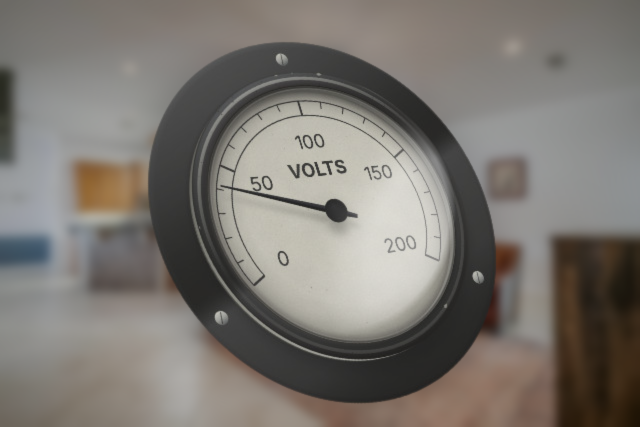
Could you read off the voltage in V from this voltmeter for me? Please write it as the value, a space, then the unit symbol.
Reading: 40 V
